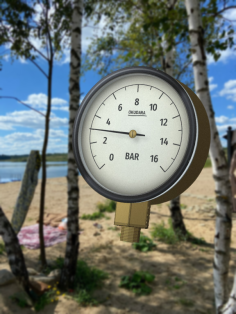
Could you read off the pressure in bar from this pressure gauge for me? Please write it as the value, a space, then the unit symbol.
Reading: 3 bar
